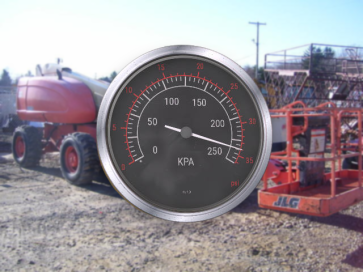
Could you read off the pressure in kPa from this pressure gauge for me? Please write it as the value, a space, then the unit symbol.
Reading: 235 kPa
